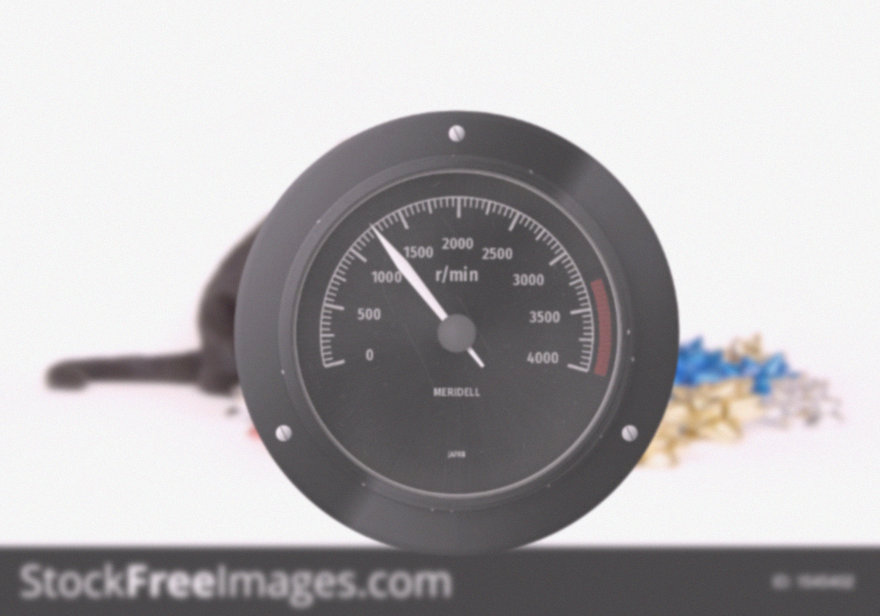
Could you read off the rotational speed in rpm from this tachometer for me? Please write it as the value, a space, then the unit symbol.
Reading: 1250 rpm
